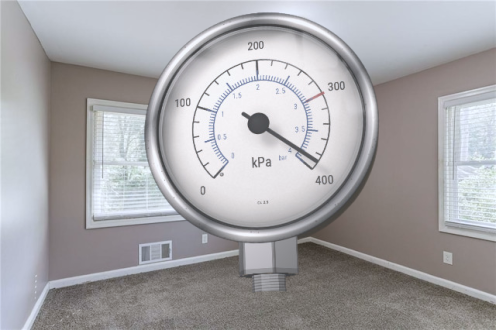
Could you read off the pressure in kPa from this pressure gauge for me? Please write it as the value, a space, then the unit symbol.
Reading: 390 kPa
